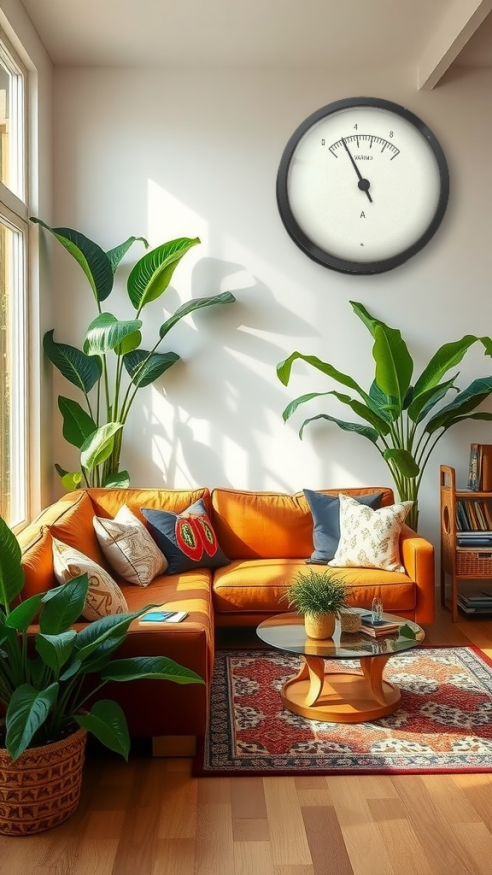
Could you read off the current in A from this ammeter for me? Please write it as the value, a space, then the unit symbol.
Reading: 2 A
